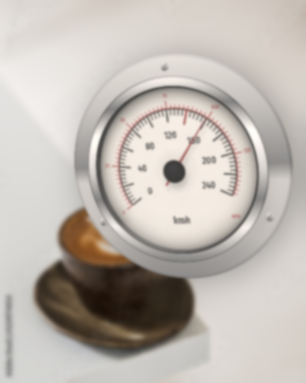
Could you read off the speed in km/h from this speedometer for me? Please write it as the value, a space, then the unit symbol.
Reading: 160 km/h
